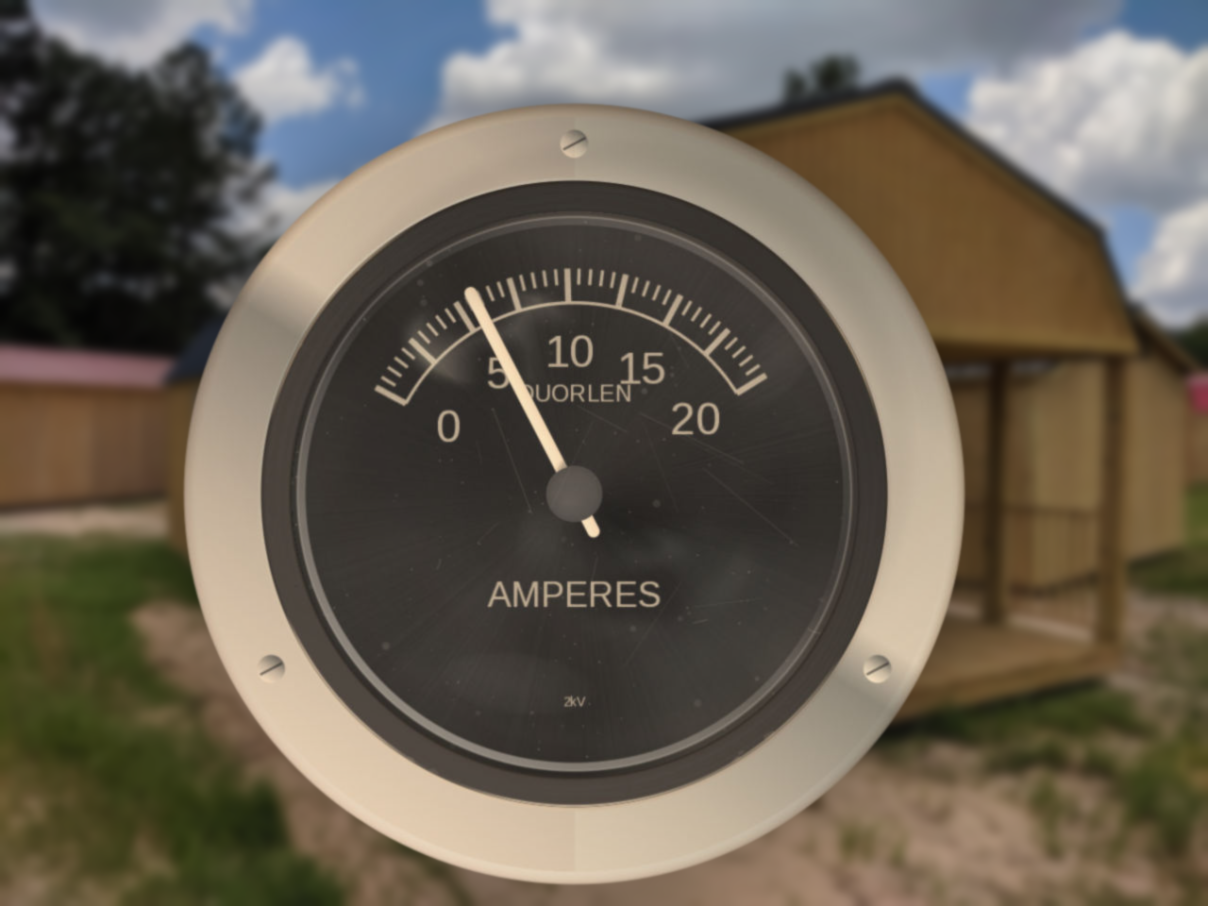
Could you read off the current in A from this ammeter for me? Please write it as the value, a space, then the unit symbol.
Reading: 5.75 A
